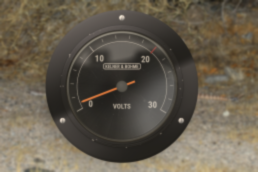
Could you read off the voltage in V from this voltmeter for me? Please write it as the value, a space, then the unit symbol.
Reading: 1 V
